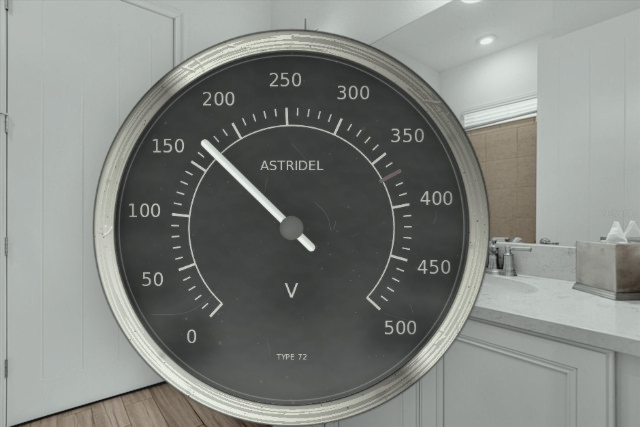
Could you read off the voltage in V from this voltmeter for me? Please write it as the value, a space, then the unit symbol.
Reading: 170 V
